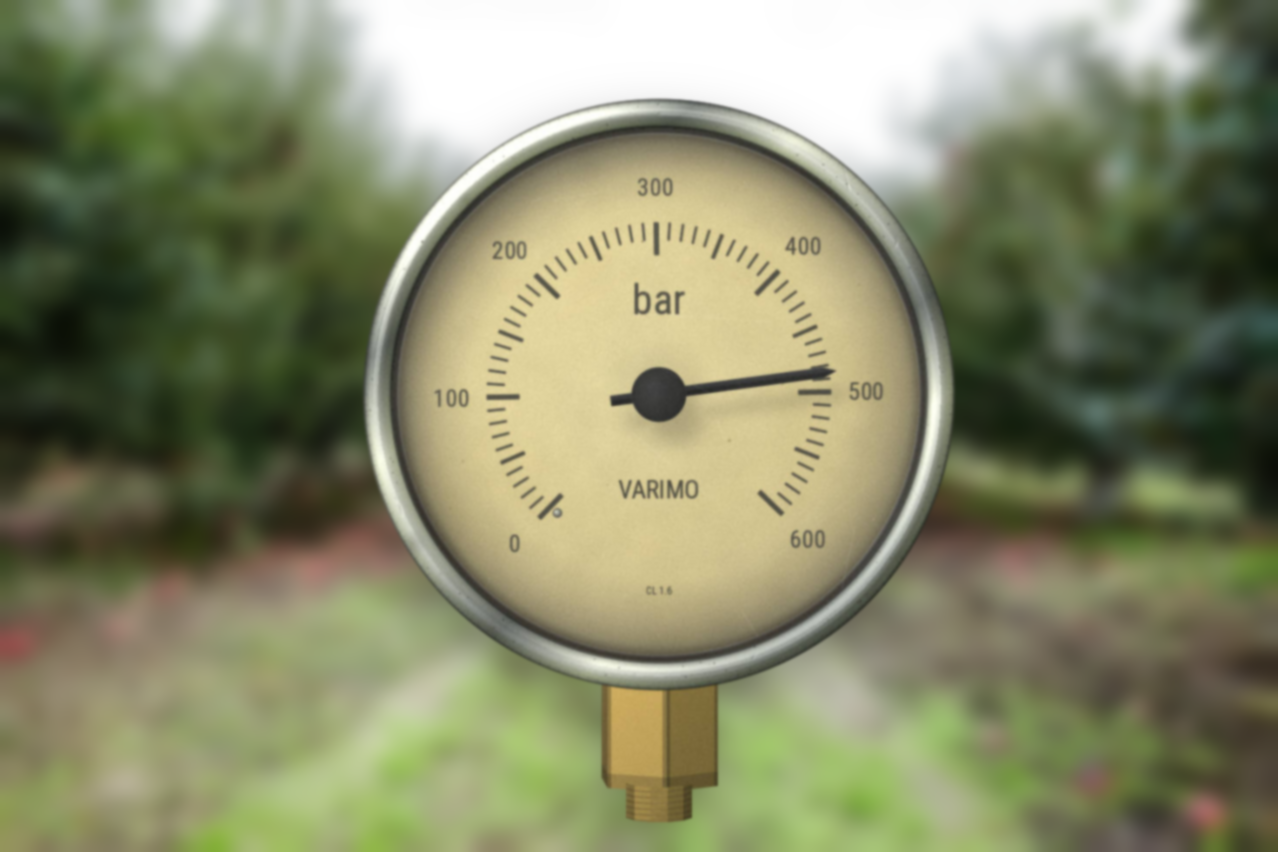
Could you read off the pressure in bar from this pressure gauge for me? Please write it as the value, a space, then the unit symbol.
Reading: 485 bar
